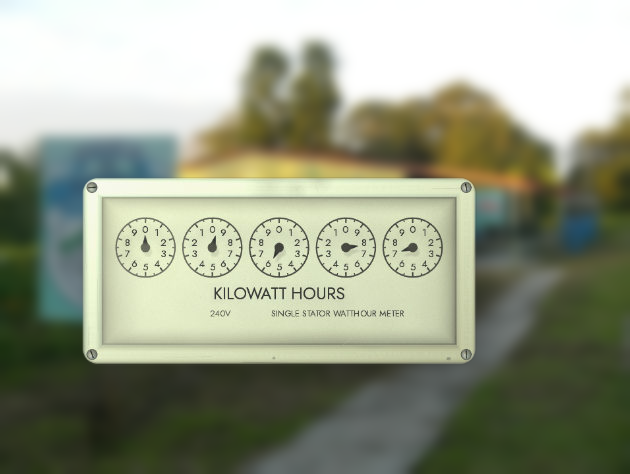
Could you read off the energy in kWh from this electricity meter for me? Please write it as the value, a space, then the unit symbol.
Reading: 99577 kWh
